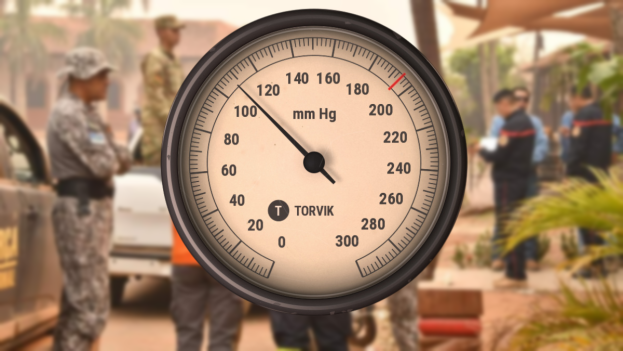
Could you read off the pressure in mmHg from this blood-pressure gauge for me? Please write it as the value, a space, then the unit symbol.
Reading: 108 mmHg
